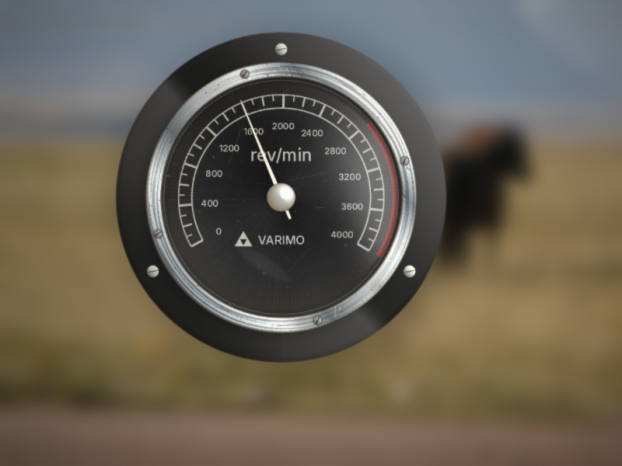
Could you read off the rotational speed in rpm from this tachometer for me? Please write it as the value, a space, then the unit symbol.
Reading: 1600 rpm
